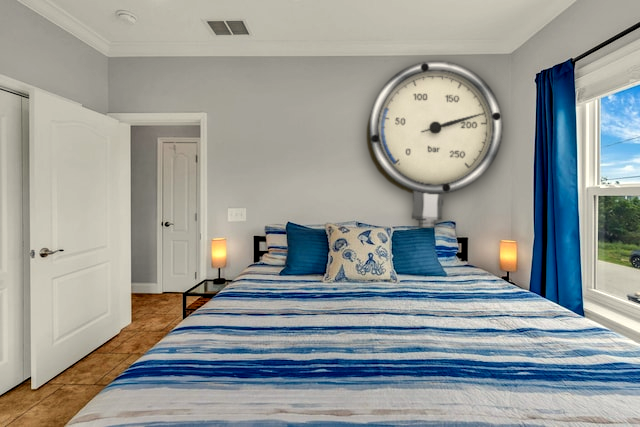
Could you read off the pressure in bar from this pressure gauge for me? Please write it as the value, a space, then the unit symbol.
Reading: 190 bar
